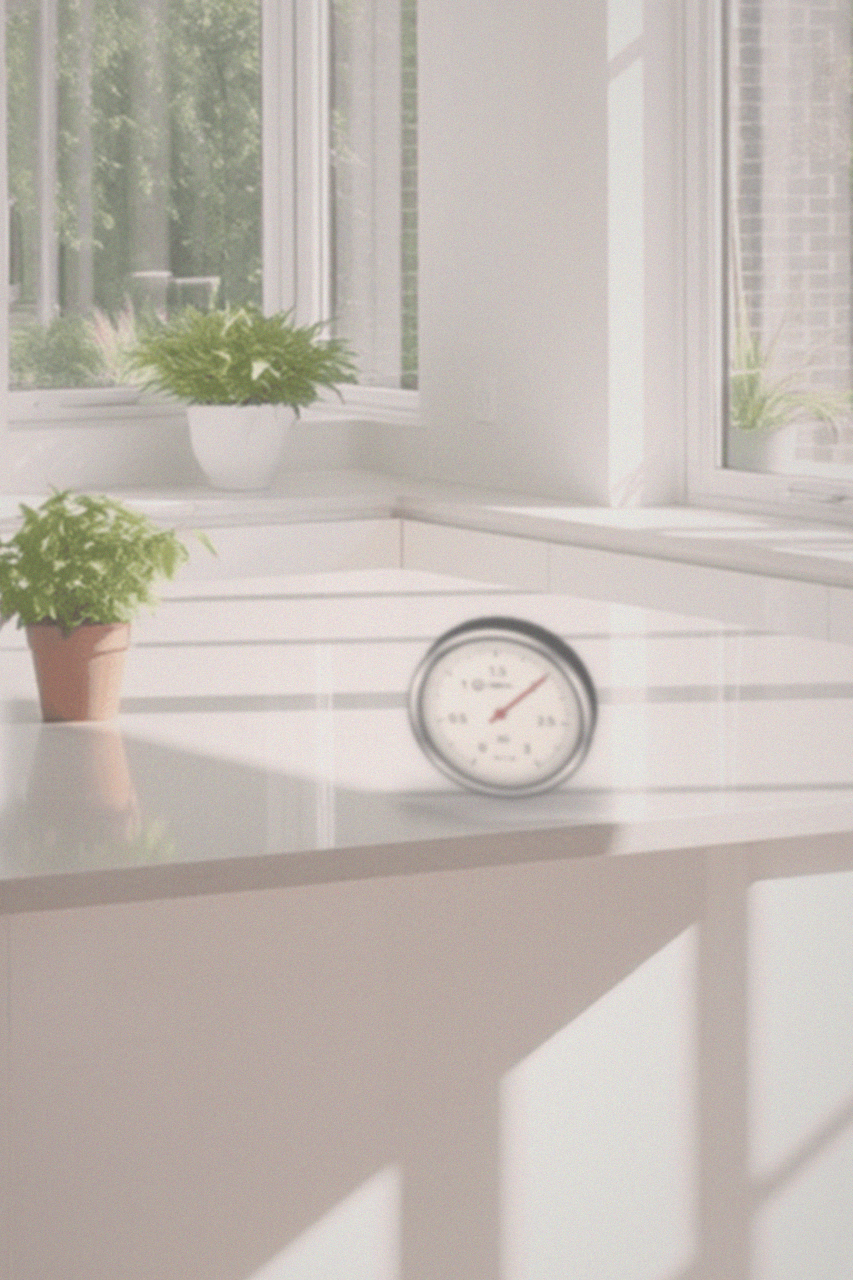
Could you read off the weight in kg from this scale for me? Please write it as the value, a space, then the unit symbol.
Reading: 2 kg
